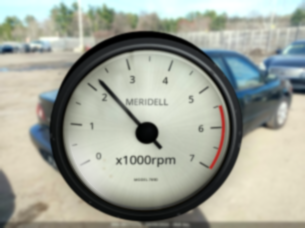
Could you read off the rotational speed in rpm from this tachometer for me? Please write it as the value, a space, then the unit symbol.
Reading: 2250 rpm
